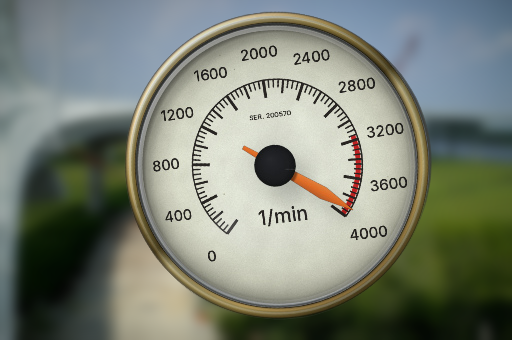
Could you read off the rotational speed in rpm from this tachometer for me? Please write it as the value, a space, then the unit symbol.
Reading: 3900 rpm
